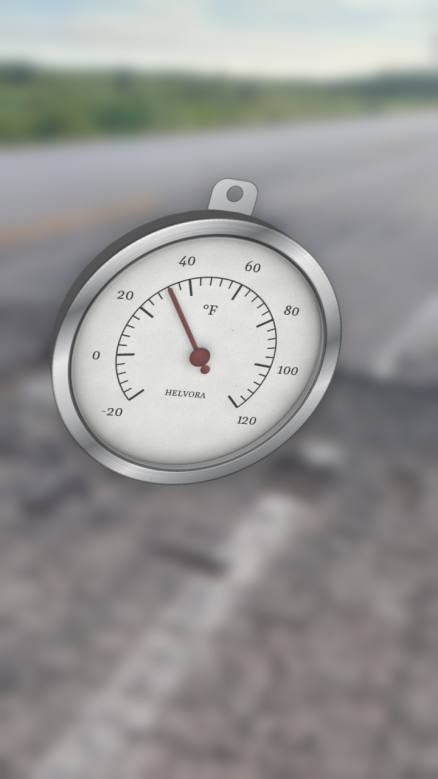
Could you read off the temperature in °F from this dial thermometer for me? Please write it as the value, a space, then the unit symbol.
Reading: 32 °F
